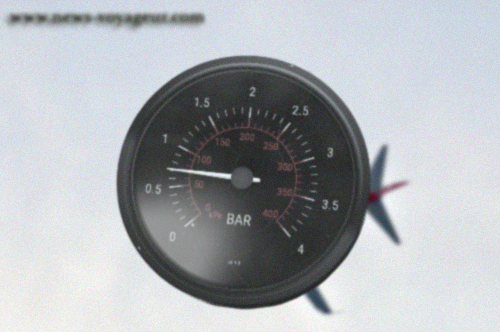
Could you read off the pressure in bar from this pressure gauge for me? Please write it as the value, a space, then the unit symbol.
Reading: 0.7 bar
